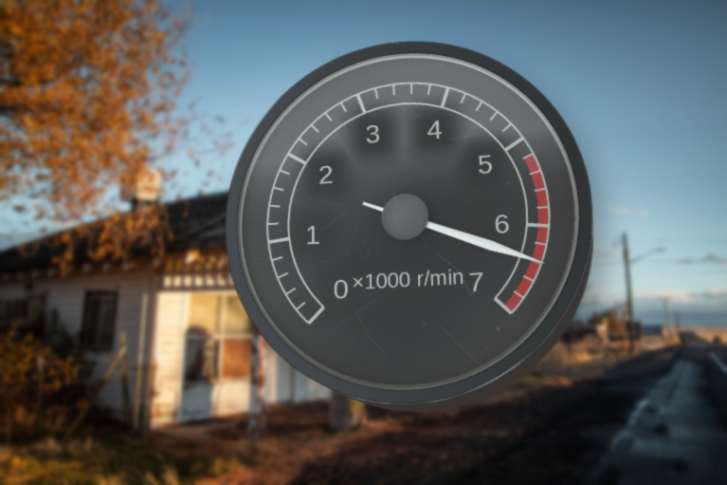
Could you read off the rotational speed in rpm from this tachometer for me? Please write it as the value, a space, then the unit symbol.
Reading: 6400 rpm
